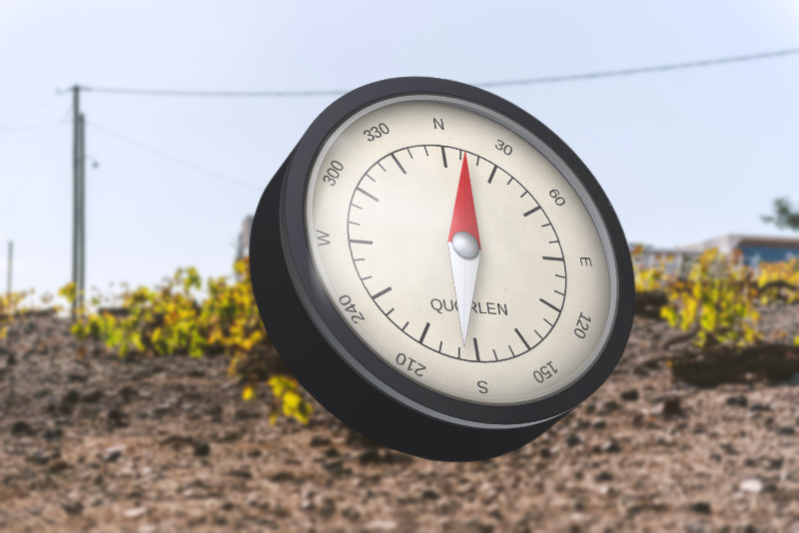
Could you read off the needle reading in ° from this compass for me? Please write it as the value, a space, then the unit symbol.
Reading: 10 °
